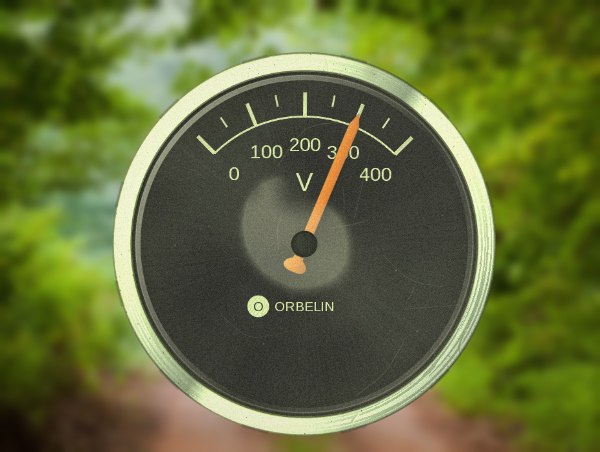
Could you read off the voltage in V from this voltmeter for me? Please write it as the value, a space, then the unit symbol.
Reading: 300 V
